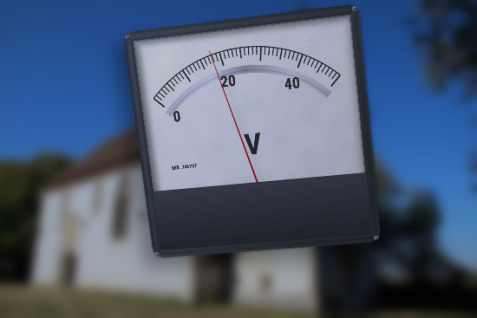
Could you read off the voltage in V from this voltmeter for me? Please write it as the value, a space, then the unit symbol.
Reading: 18 V
